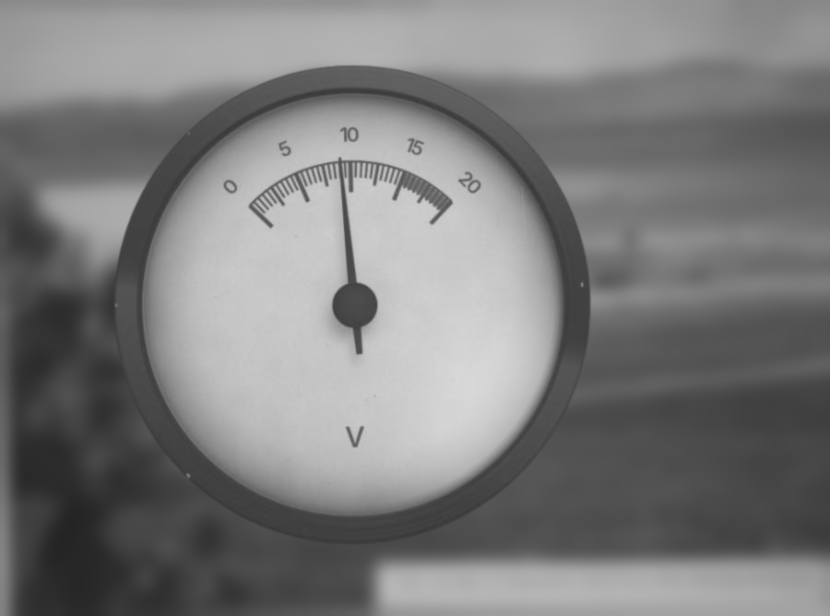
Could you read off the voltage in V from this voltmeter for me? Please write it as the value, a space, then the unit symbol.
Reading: 9 V
